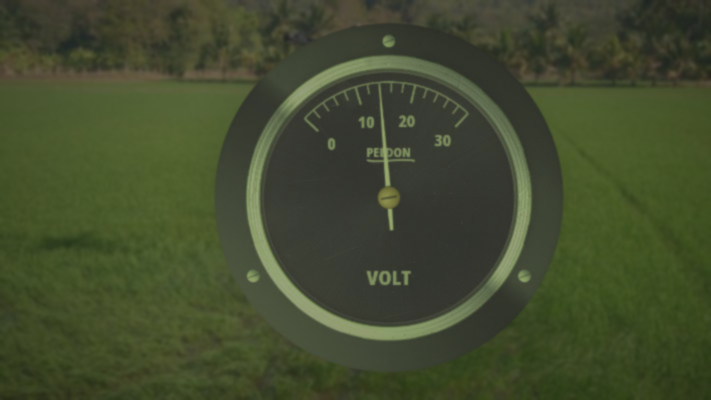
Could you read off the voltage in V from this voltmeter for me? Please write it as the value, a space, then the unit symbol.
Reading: 14 V
